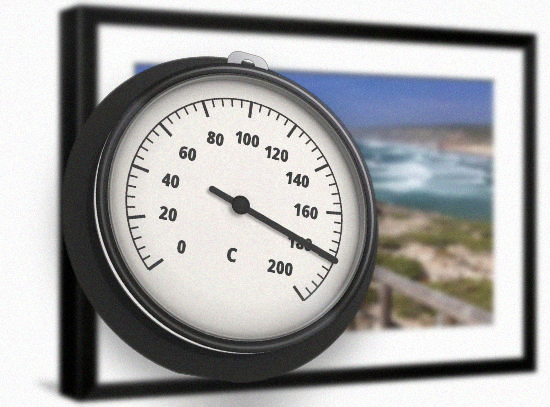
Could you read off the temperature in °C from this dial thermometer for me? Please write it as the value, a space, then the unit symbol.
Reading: 180 °C
